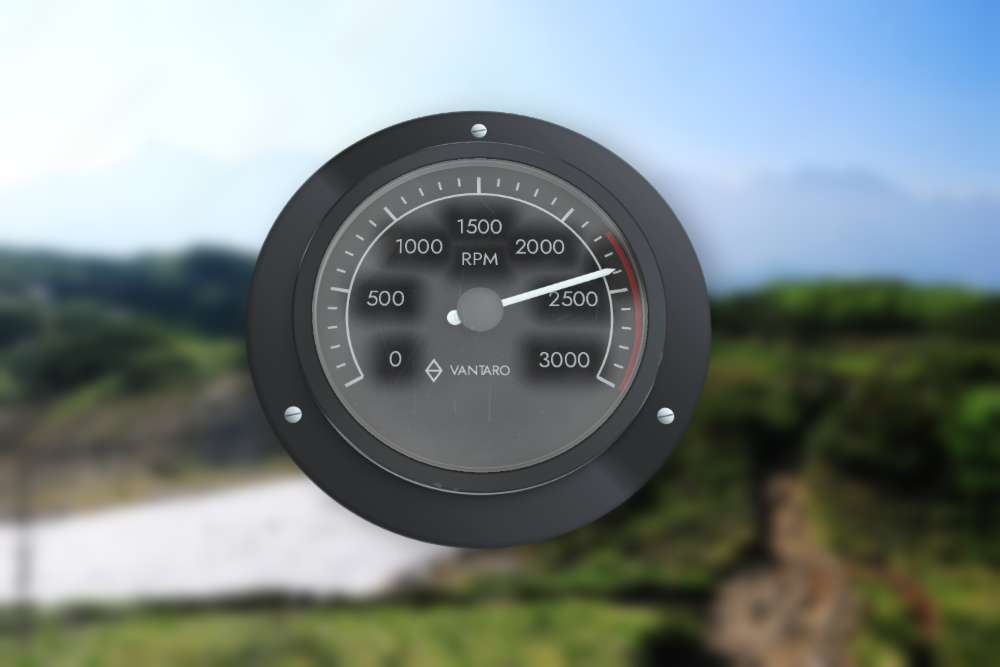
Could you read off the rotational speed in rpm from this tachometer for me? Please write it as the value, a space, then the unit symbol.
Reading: 2400 rpm
